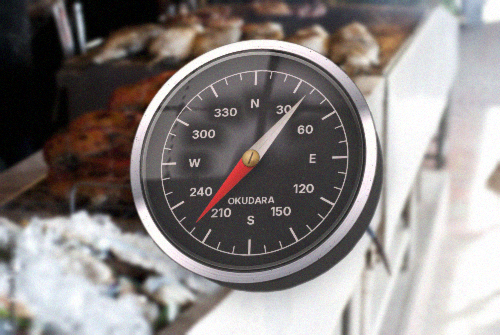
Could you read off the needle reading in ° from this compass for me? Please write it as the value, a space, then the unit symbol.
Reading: 220 °
